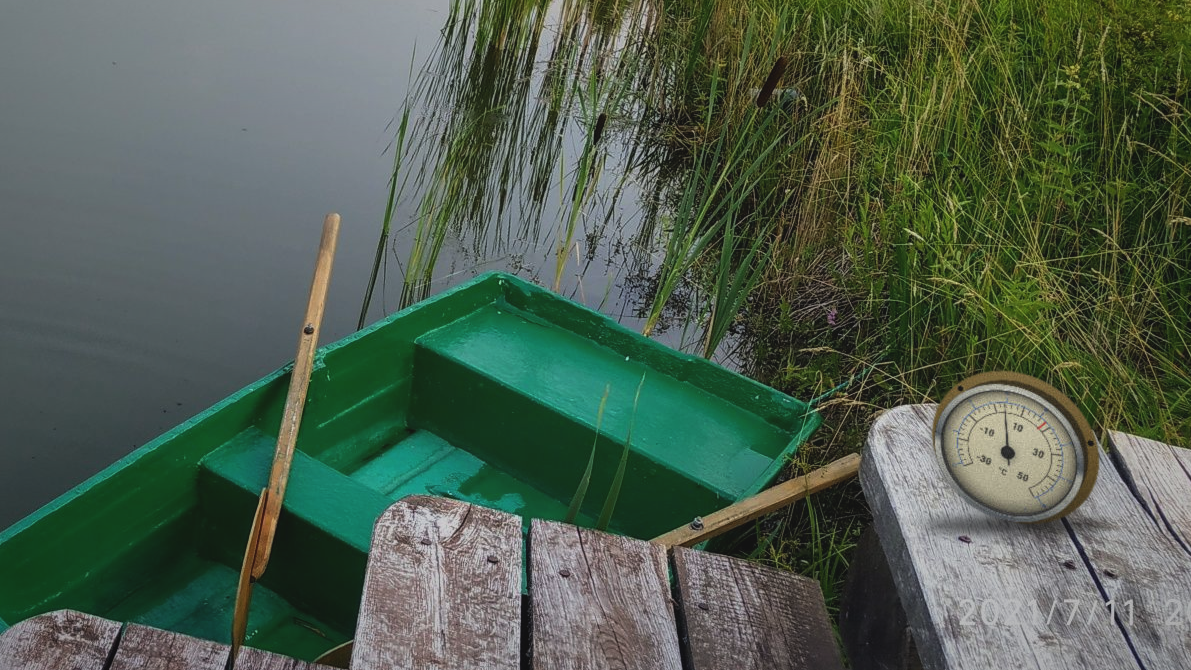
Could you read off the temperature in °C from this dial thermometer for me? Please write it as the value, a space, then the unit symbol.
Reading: 4 °C
